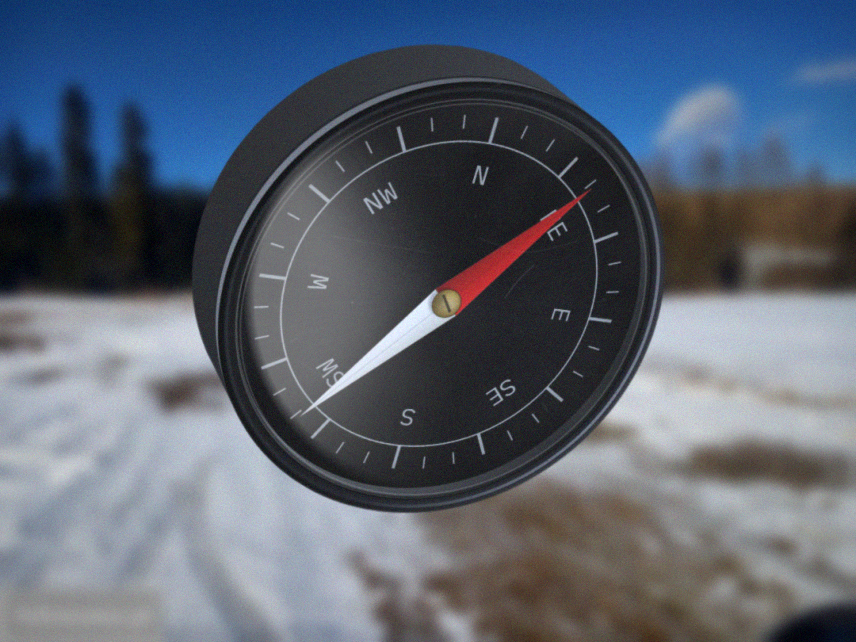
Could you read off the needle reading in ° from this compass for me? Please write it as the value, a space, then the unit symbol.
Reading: 40 °
